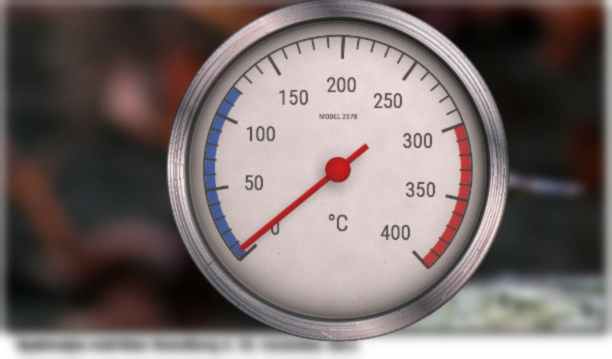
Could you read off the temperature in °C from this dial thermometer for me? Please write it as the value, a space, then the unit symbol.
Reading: 5 °C
